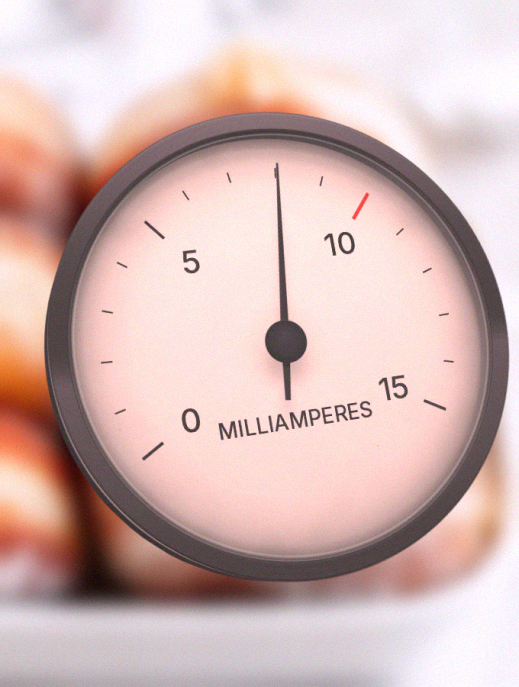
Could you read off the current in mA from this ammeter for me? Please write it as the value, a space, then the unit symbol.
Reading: 8 mA
